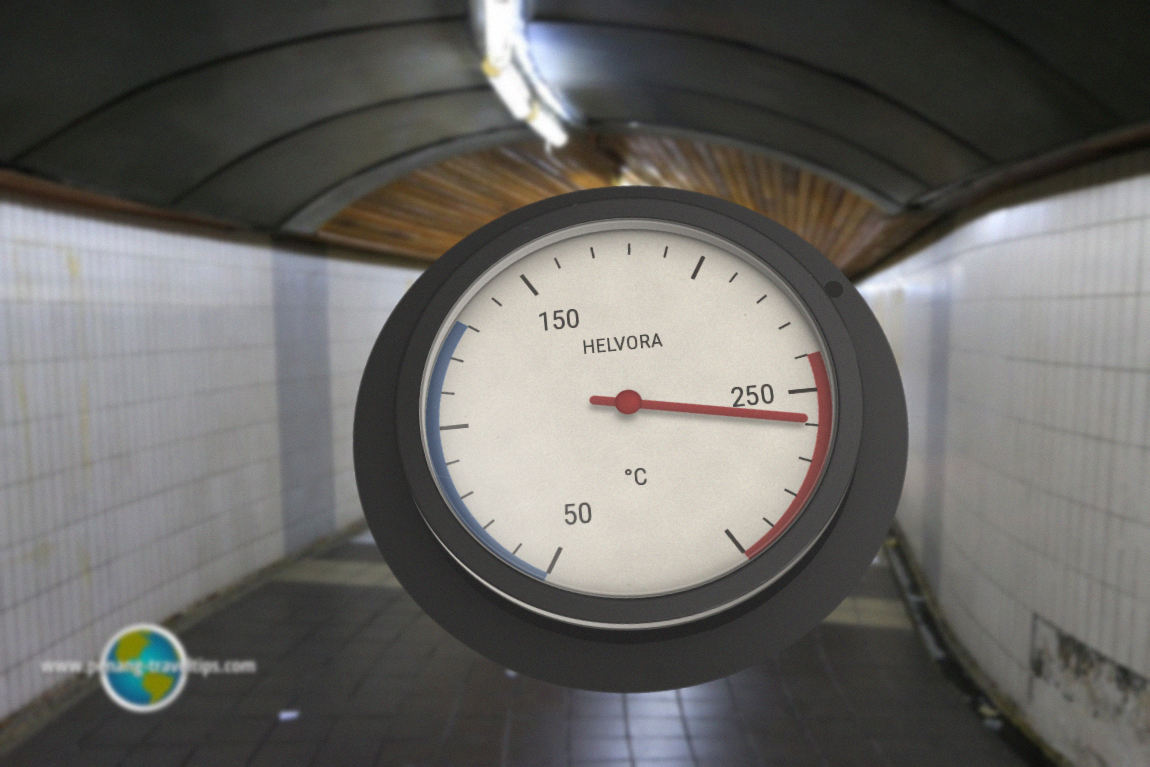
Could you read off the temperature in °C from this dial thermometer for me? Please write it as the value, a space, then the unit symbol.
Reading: 260 °C
